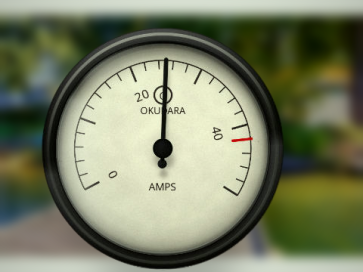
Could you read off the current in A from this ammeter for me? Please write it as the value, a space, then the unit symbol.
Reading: 25 A
